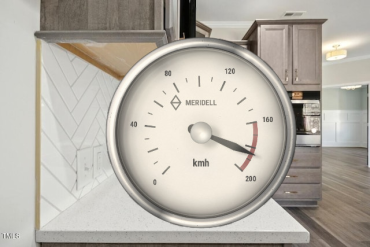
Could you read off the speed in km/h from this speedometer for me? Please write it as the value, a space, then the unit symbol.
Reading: 185 km/h
